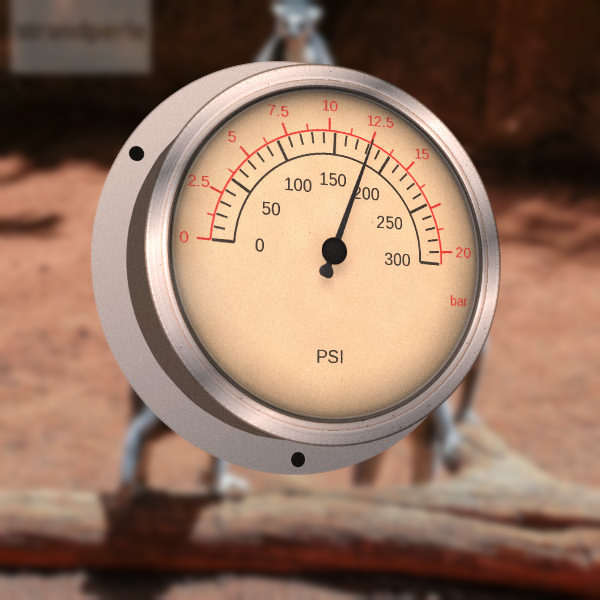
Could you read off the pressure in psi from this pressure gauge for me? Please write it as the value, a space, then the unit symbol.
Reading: 180 psi
